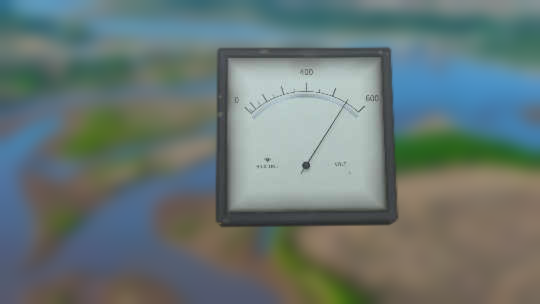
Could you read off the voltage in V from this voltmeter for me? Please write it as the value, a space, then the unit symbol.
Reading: 550 V
